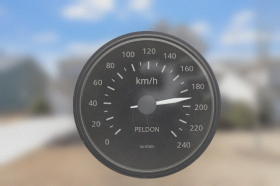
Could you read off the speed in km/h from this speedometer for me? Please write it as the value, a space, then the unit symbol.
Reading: 190 km/h
